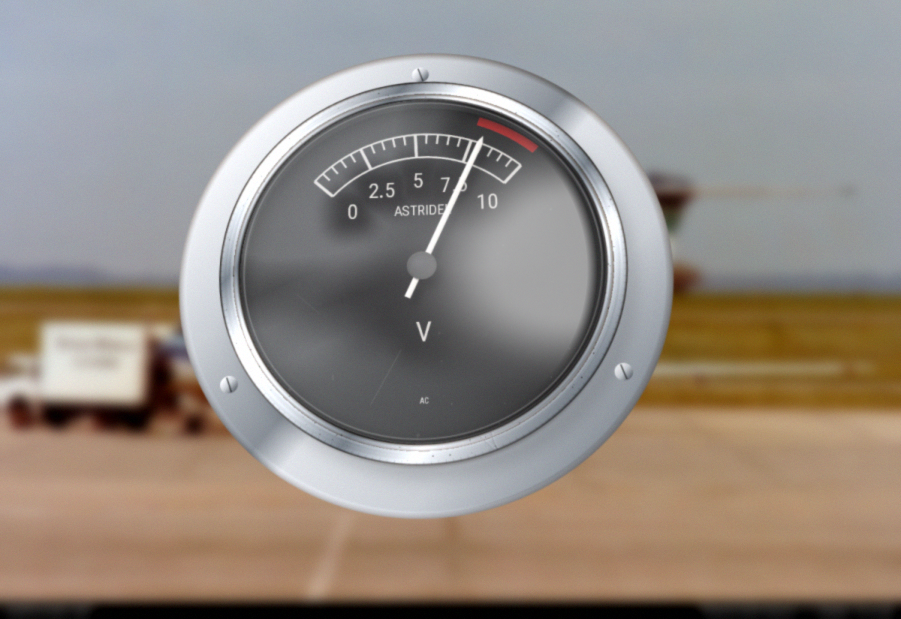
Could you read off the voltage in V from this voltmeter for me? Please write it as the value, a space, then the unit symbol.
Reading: 8 V
